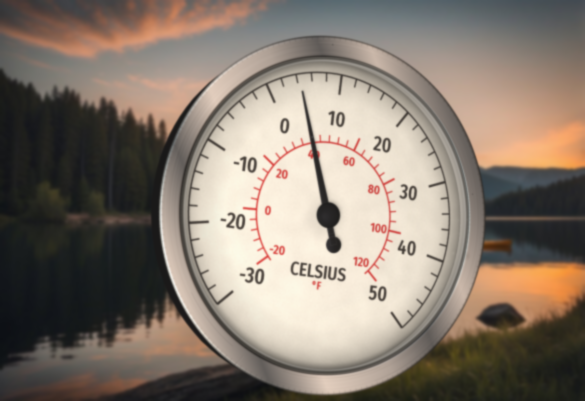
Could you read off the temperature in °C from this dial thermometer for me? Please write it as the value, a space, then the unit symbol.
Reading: 4 °C
